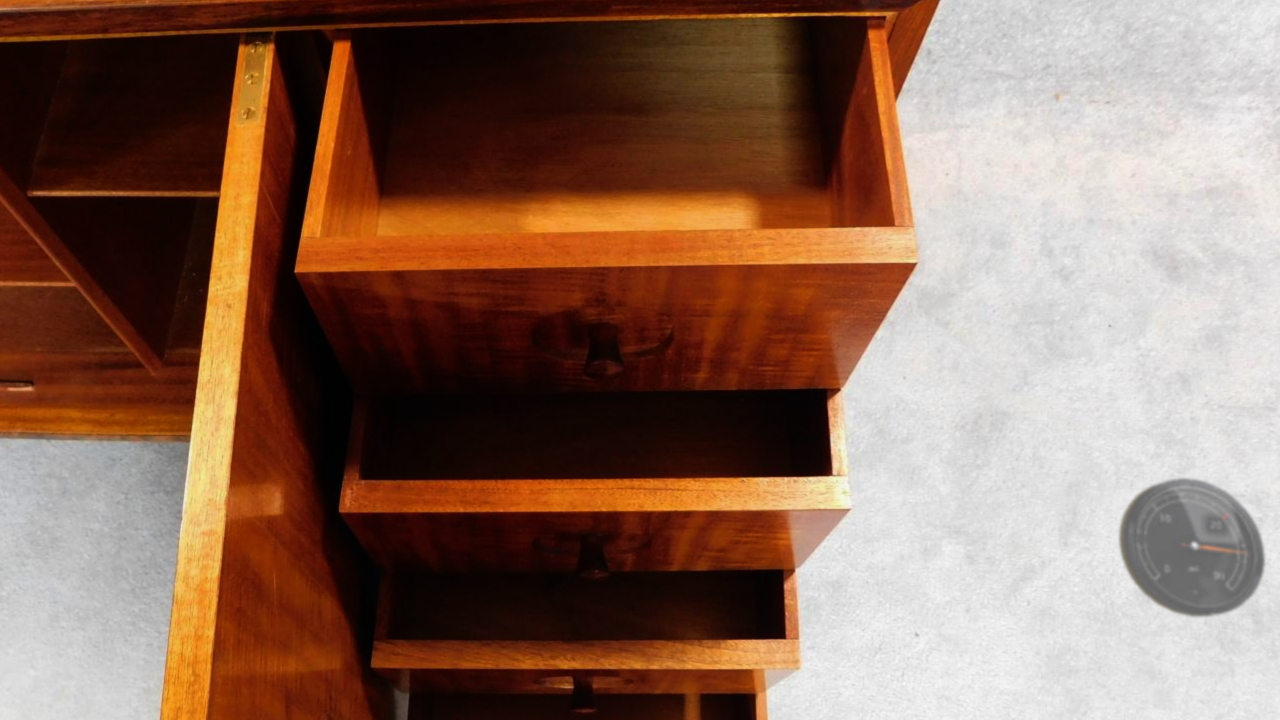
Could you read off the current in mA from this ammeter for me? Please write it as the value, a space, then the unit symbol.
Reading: 25 mA
